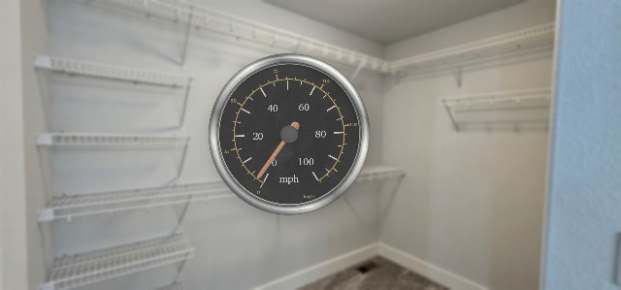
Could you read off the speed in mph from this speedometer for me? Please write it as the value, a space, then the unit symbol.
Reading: 2.5 mph
